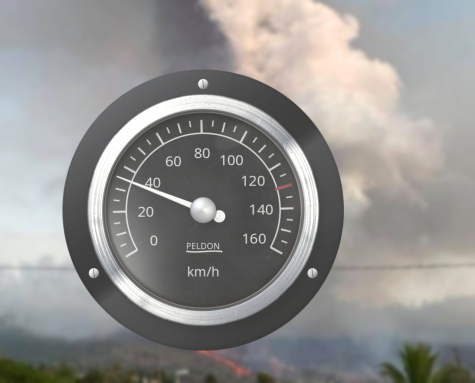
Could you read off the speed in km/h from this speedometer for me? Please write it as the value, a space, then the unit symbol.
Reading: 35 km/h
